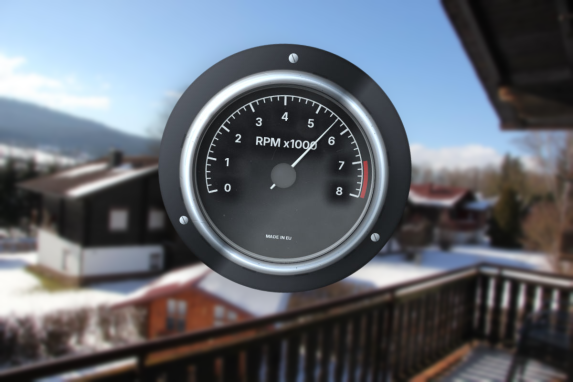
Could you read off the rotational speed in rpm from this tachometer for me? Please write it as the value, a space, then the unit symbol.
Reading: 5600 rpm
